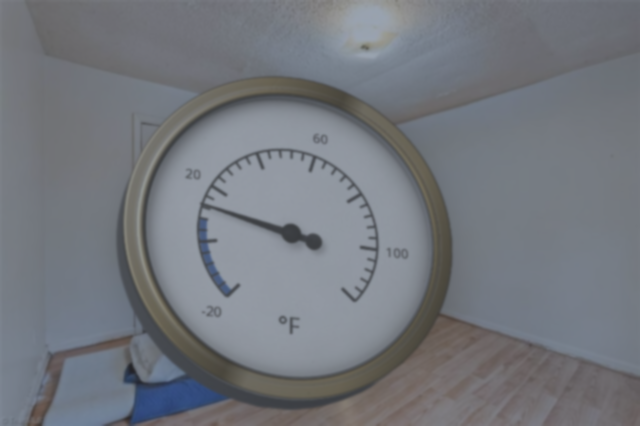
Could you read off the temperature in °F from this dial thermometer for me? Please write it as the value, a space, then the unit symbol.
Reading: 12 °F
